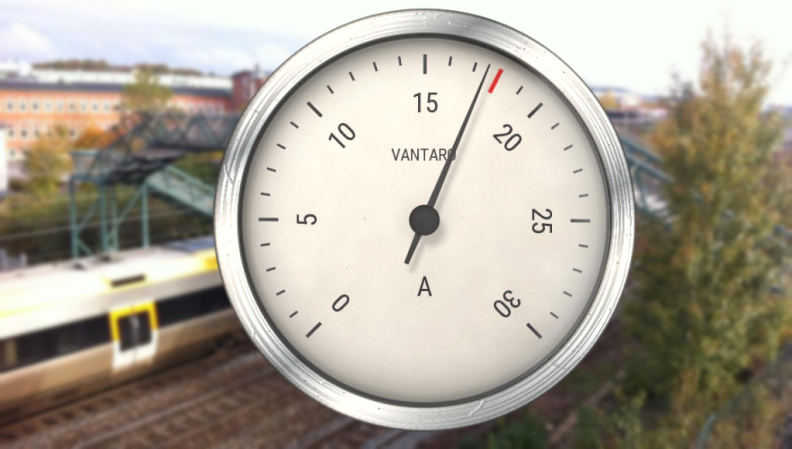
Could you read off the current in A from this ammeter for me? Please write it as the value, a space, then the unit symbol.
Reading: 17.5 A
